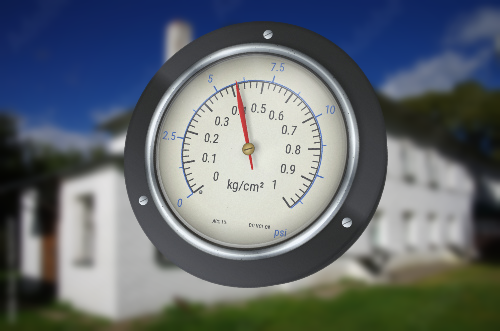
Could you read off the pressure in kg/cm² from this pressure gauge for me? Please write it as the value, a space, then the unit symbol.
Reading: 0.42 kg/cm²
